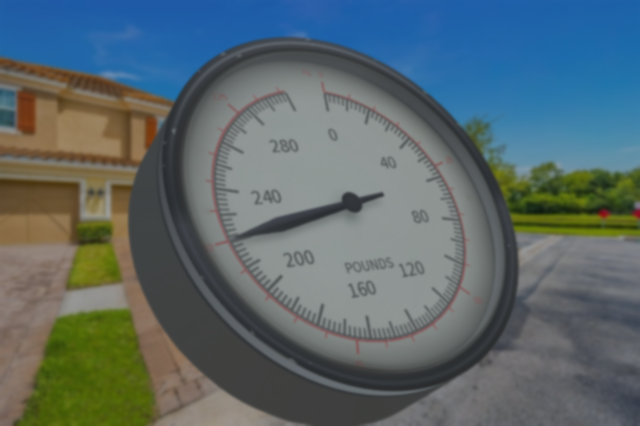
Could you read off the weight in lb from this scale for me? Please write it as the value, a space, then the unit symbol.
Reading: 220 lb
